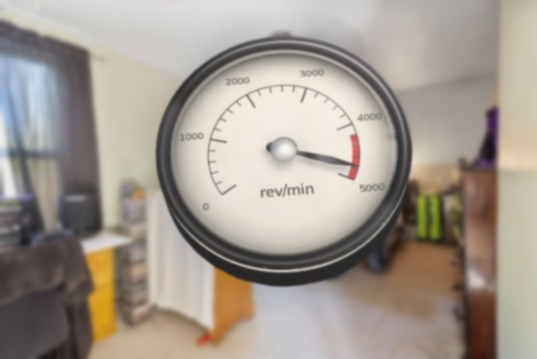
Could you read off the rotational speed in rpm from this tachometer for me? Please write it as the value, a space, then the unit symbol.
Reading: 4800 rpm
